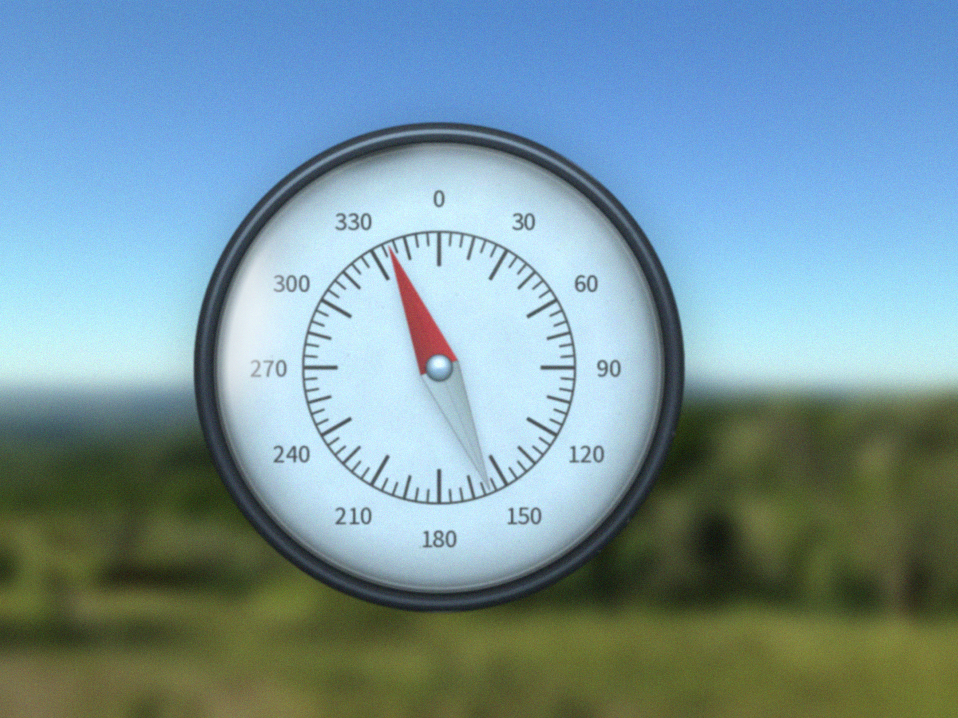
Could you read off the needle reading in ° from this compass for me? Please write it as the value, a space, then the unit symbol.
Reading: 337.5 °
